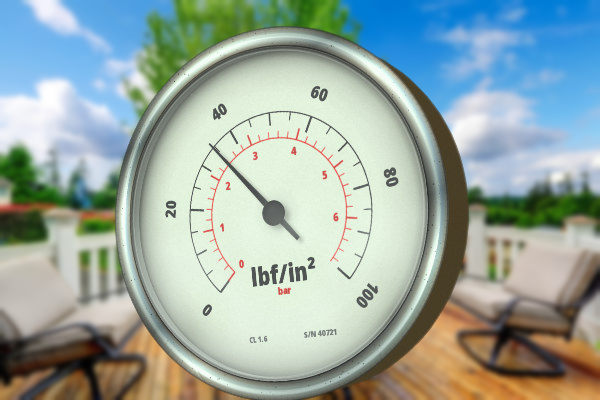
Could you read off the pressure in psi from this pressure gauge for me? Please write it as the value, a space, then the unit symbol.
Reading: 35 psi
